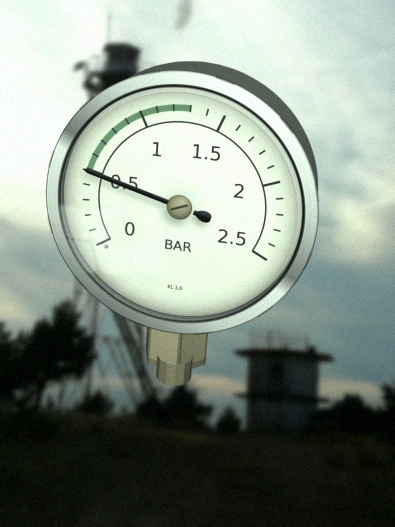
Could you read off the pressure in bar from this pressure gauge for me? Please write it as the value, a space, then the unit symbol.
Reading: 0.5 bar
